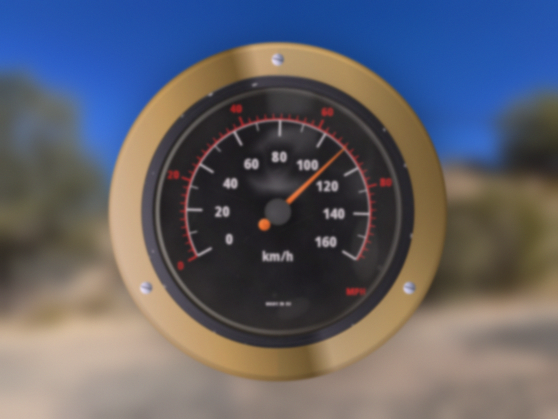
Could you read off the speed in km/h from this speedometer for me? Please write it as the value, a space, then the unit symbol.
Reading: 110 km/h
